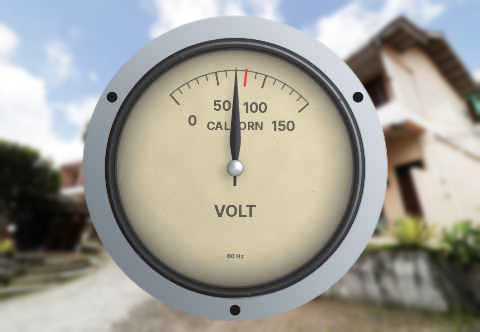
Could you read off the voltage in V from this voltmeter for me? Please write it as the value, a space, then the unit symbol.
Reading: 70 V
